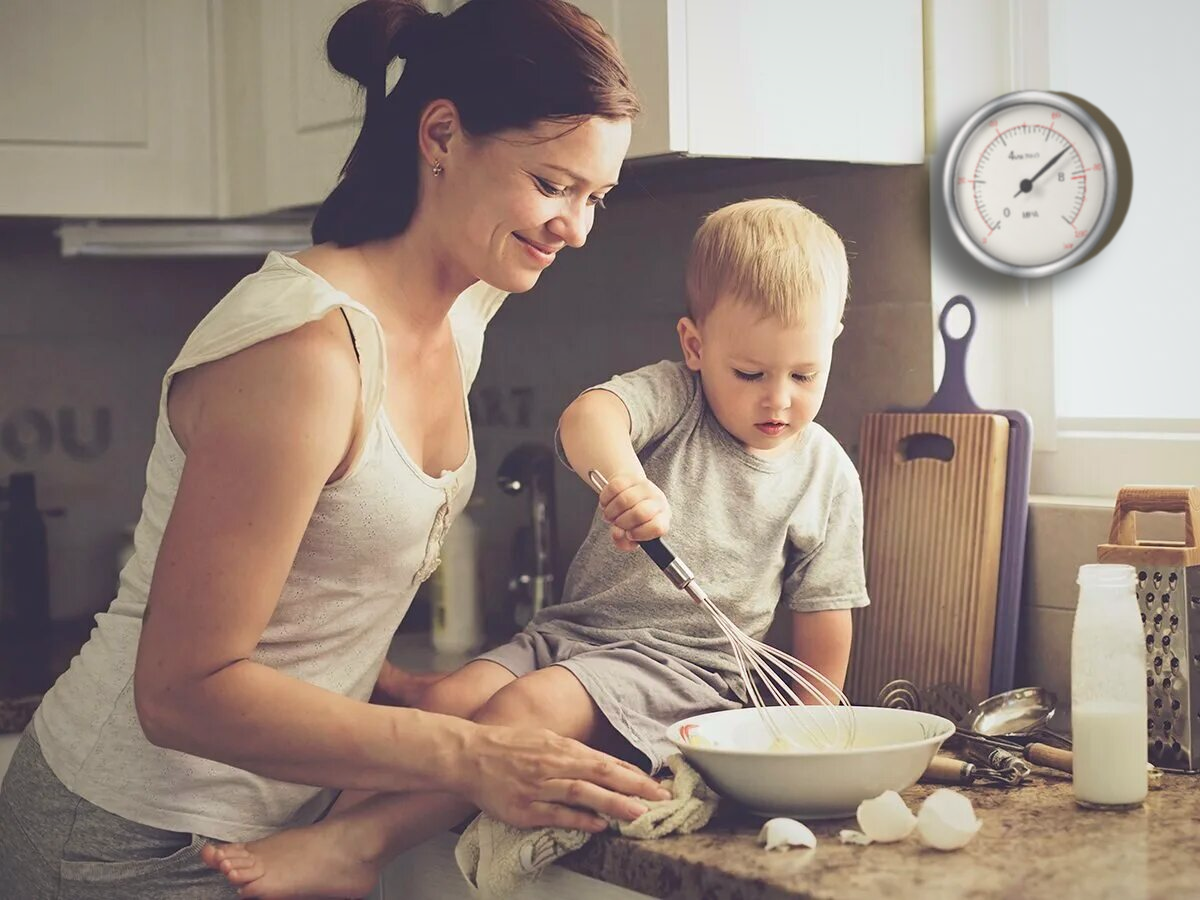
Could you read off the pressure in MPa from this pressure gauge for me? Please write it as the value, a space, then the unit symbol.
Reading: 7 MPa
